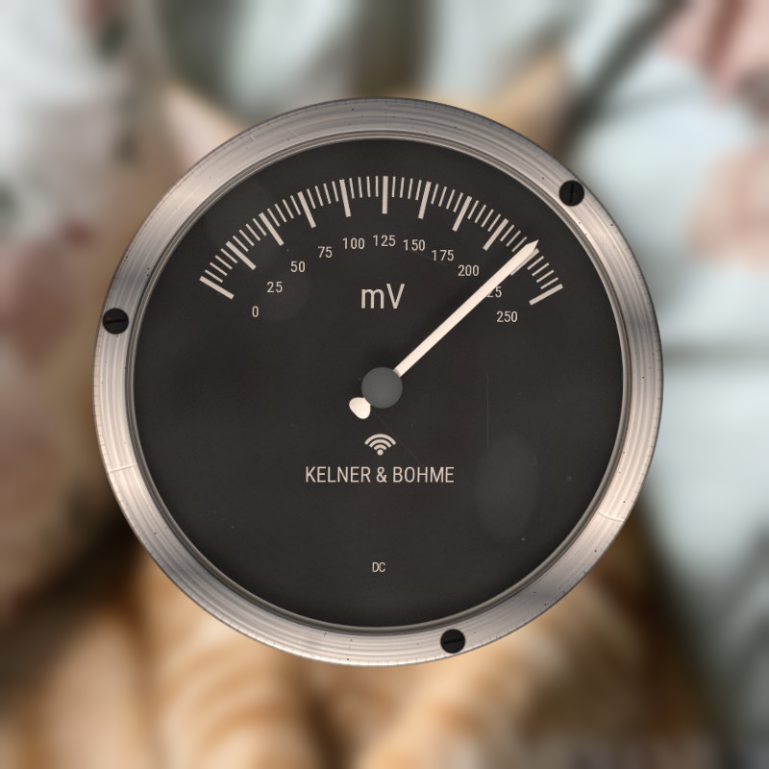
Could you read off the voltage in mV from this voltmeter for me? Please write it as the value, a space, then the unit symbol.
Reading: 220 mV
